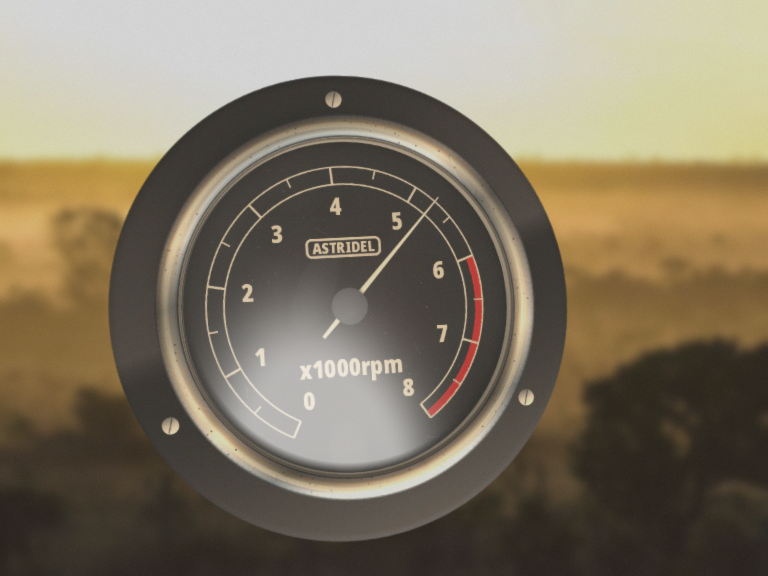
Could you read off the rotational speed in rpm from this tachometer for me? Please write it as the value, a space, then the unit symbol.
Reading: 5250 rpm
